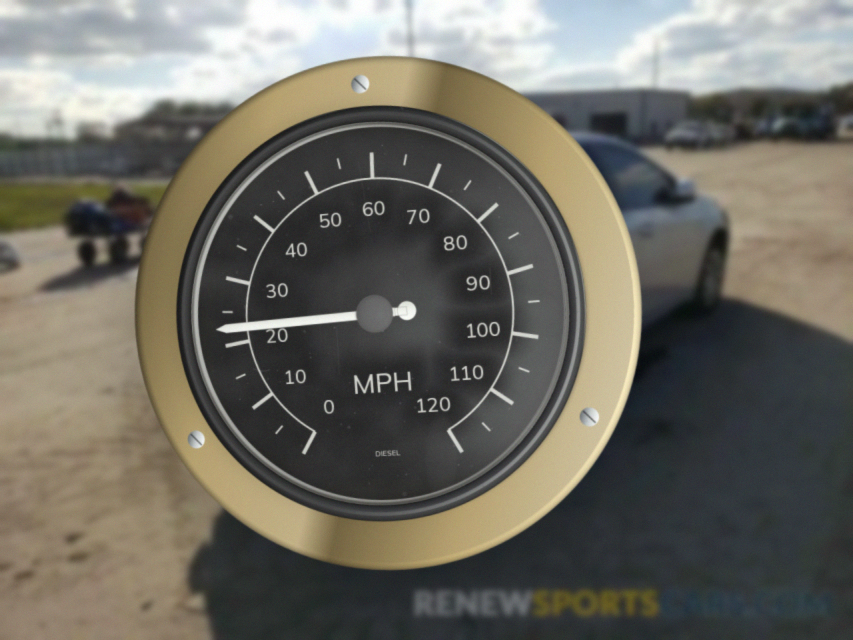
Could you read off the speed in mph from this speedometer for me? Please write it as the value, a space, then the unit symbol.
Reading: 22.5 mph
